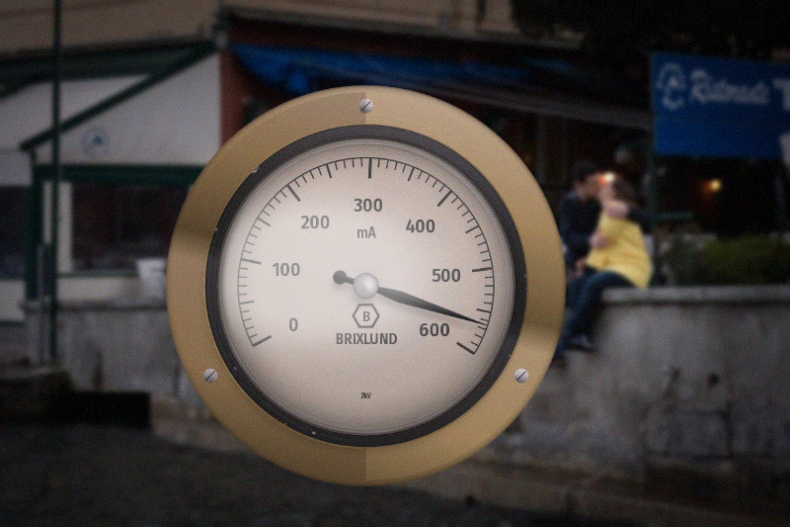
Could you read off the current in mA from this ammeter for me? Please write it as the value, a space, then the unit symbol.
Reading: 565 mA
